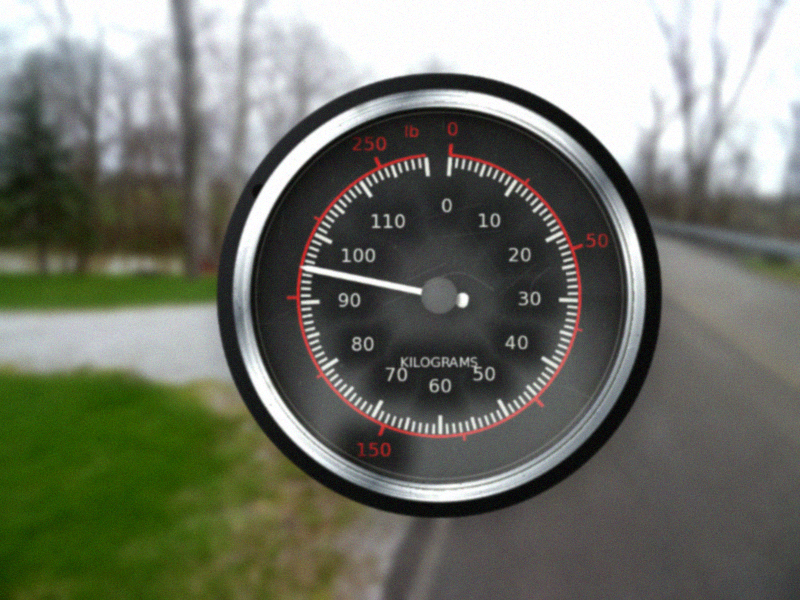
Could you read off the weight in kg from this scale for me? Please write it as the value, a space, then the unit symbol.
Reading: 95 kg
